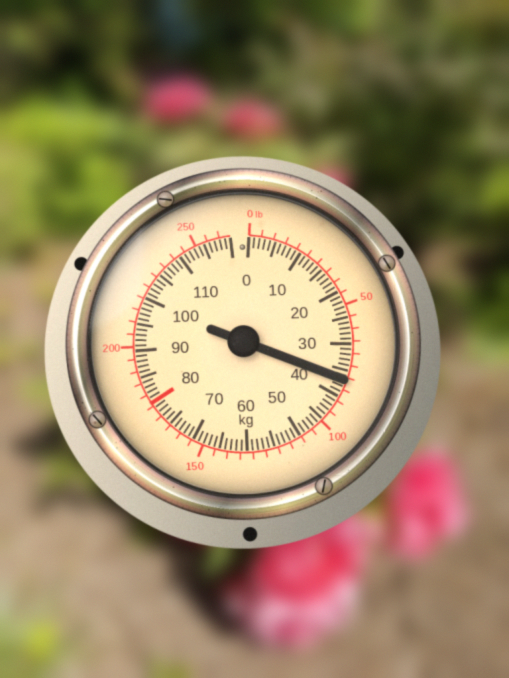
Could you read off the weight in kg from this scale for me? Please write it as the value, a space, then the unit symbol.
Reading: 37 kg
